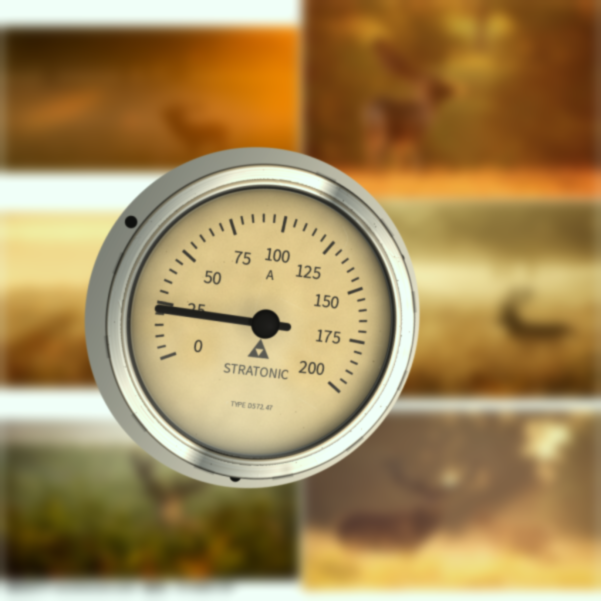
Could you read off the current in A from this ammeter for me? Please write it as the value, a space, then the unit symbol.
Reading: 22.5 A
